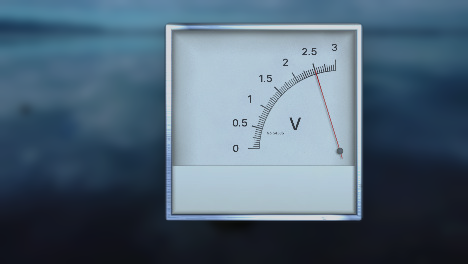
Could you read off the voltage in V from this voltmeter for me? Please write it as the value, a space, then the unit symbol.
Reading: 2.5 V
